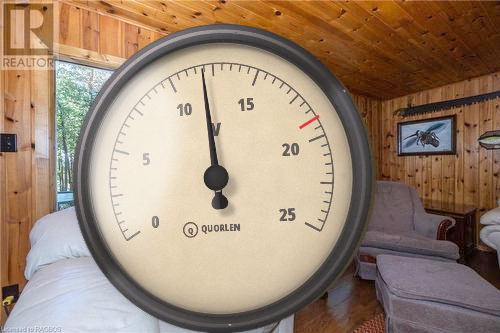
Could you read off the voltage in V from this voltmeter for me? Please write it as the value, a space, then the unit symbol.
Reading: 12 V
